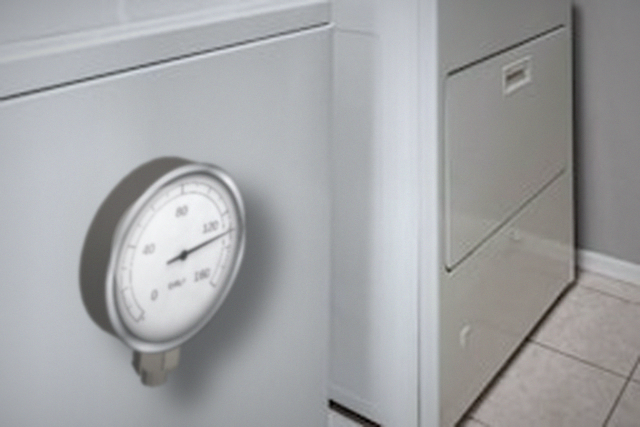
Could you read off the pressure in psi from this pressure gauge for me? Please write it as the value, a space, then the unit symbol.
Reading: 130 psi
